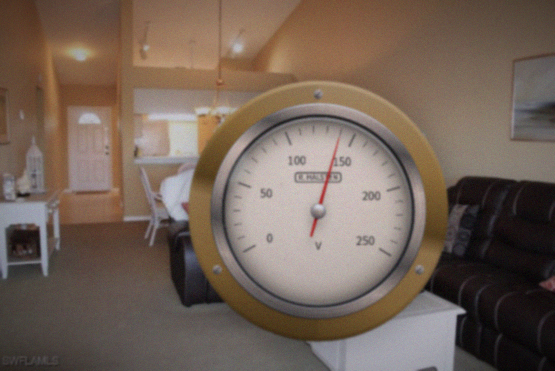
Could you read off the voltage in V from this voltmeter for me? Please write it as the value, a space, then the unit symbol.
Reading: 140 V
